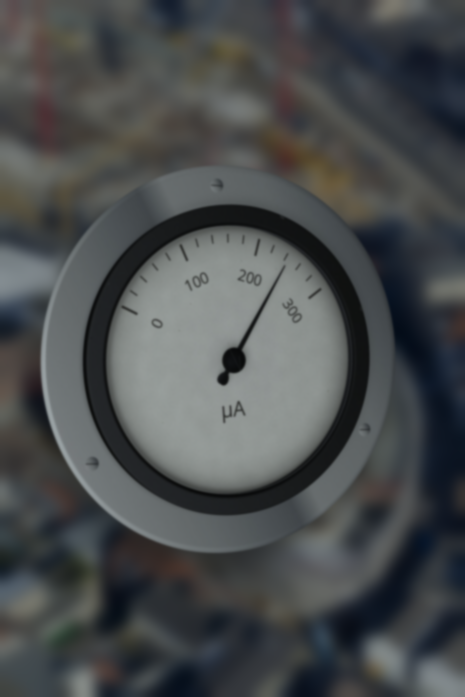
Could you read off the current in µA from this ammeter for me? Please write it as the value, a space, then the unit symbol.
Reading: 240 µA
